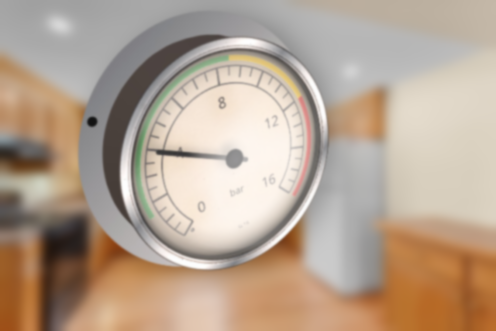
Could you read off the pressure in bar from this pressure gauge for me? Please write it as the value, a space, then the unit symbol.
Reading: 4 bar
